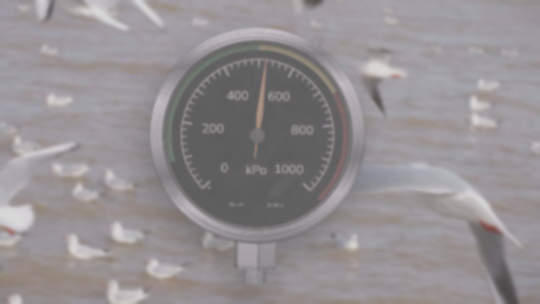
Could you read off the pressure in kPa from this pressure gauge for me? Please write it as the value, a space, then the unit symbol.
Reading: 520 kPa
